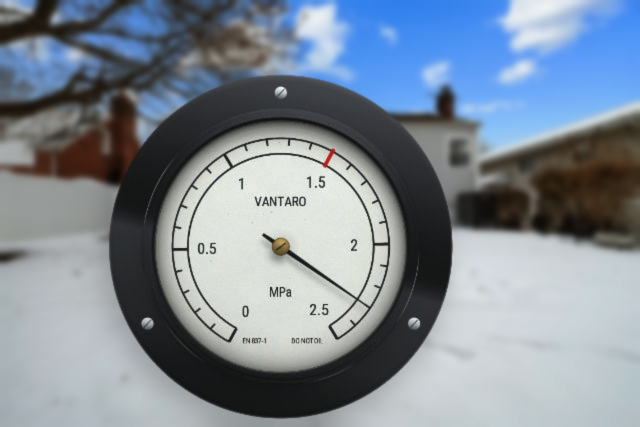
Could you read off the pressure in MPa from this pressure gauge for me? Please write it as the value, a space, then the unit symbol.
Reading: 2.3 MPa
